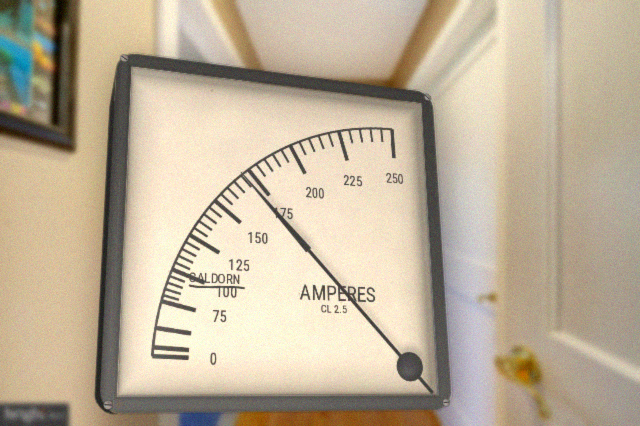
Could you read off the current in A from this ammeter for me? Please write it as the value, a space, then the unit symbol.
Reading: 170 A
